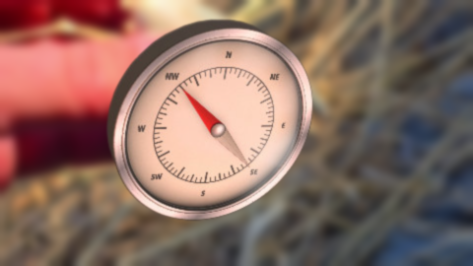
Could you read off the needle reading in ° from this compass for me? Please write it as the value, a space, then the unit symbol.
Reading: 315 °
